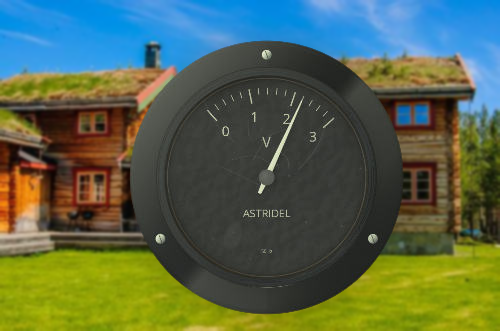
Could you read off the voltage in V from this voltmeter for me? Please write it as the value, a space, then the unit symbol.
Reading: 2.2 V
